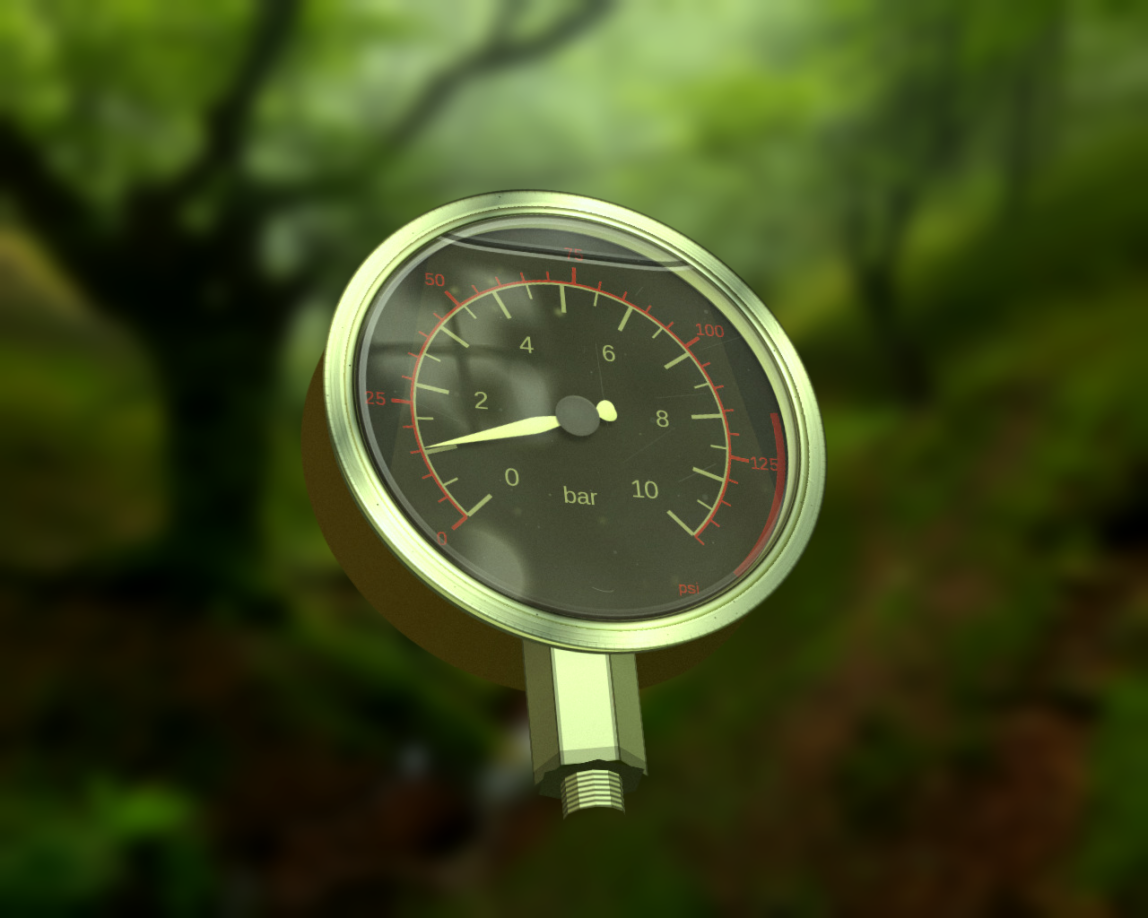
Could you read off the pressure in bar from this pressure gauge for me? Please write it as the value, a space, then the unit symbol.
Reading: 1 bar
